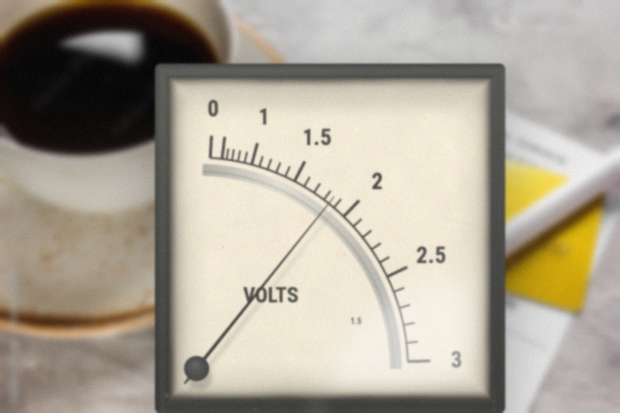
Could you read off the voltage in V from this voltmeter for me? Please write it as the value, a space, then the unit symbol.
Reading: 1.85 V
